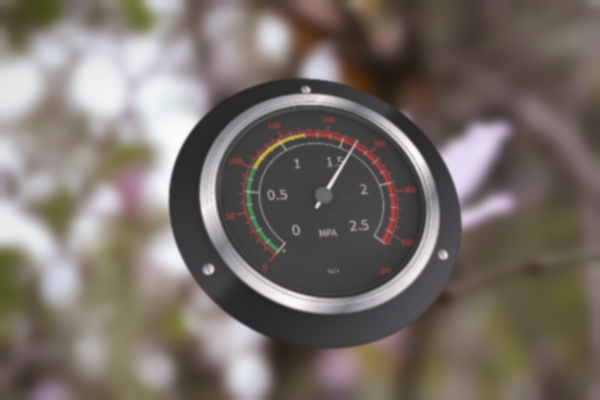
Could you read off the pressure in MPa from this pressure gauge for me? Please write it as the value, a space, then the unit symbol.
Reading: 1.6 MPa
